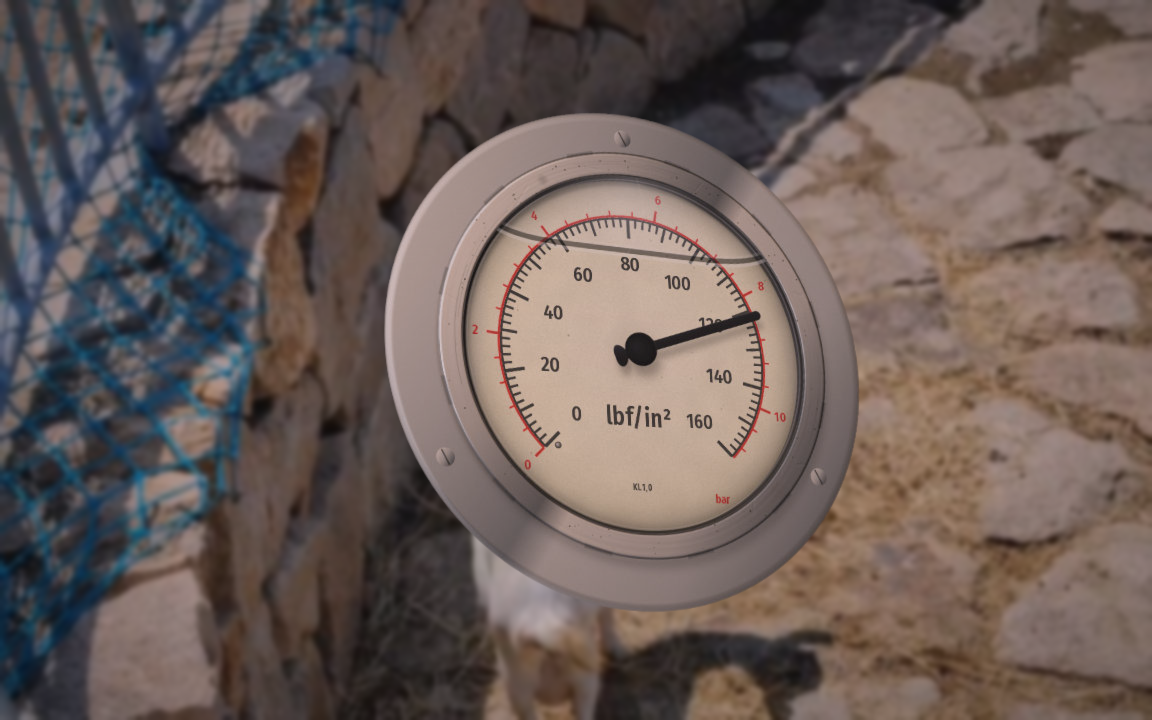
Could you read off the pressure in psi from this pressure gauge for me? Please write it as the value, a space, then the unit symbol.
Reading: 122 psi
